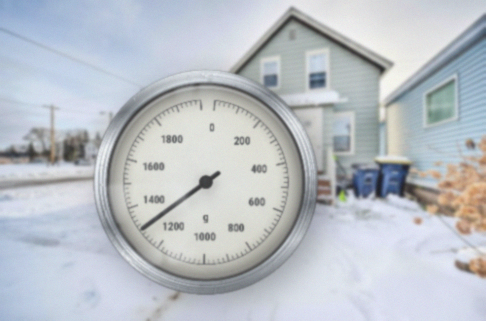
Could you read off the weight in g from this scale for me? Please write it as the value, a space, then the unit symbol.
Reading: 1300 g
